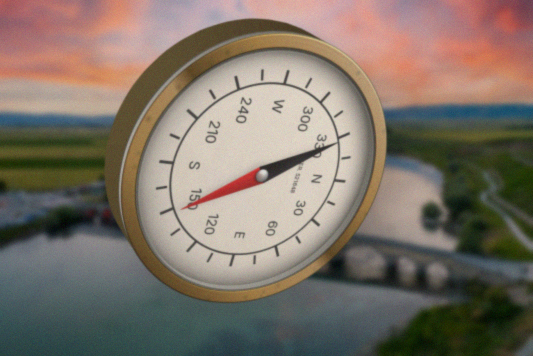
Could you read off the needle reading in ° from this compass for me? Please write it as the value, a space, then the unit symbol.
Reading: 150 °
